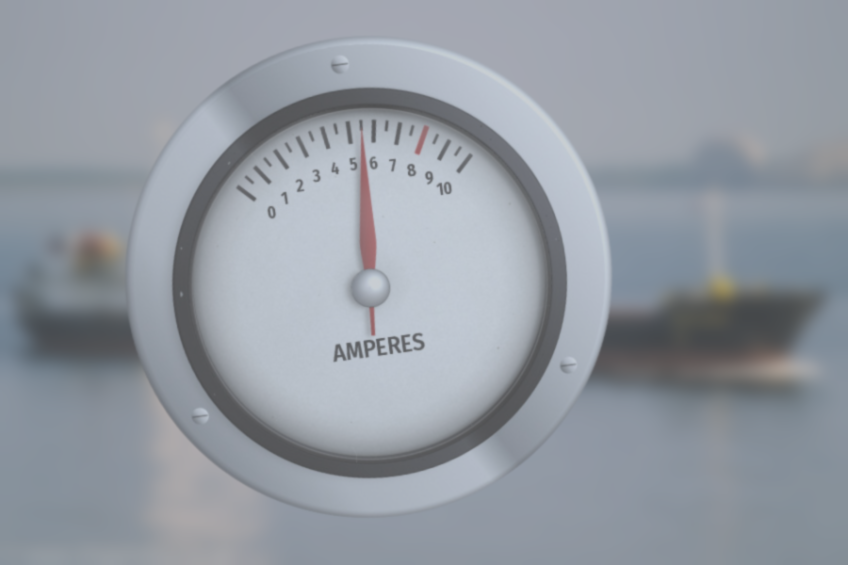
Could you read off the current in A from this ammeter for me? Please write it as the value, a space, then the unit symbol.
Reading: 5.5 A
